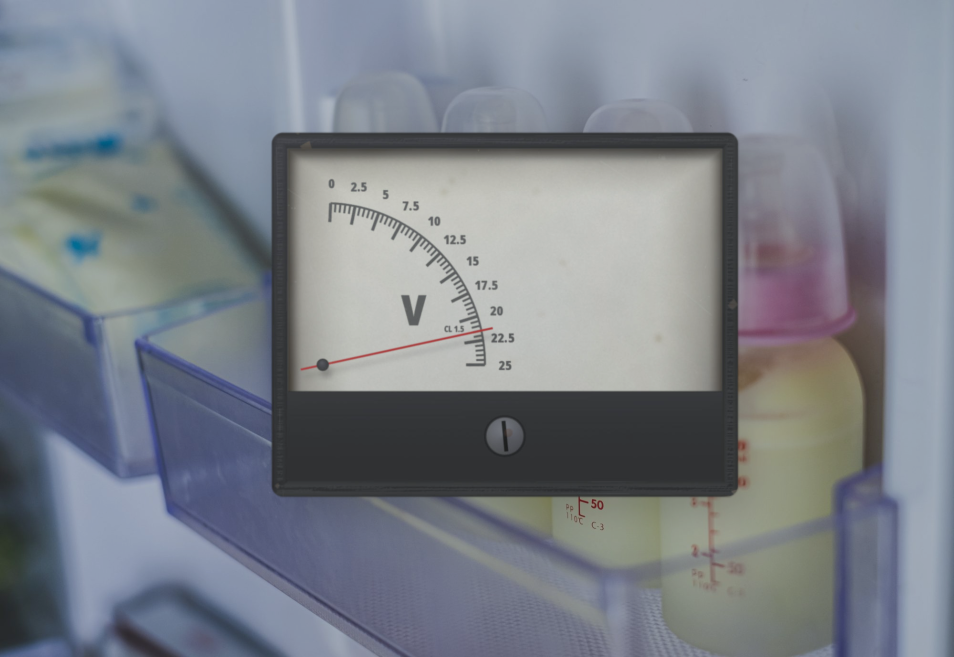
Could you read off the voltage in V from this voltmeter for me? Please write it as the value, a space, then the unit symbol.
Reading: 21.5 V
